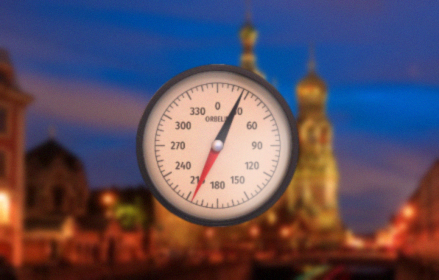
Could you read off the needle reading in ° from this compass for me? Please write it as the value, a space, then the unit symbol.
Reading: 205 °
